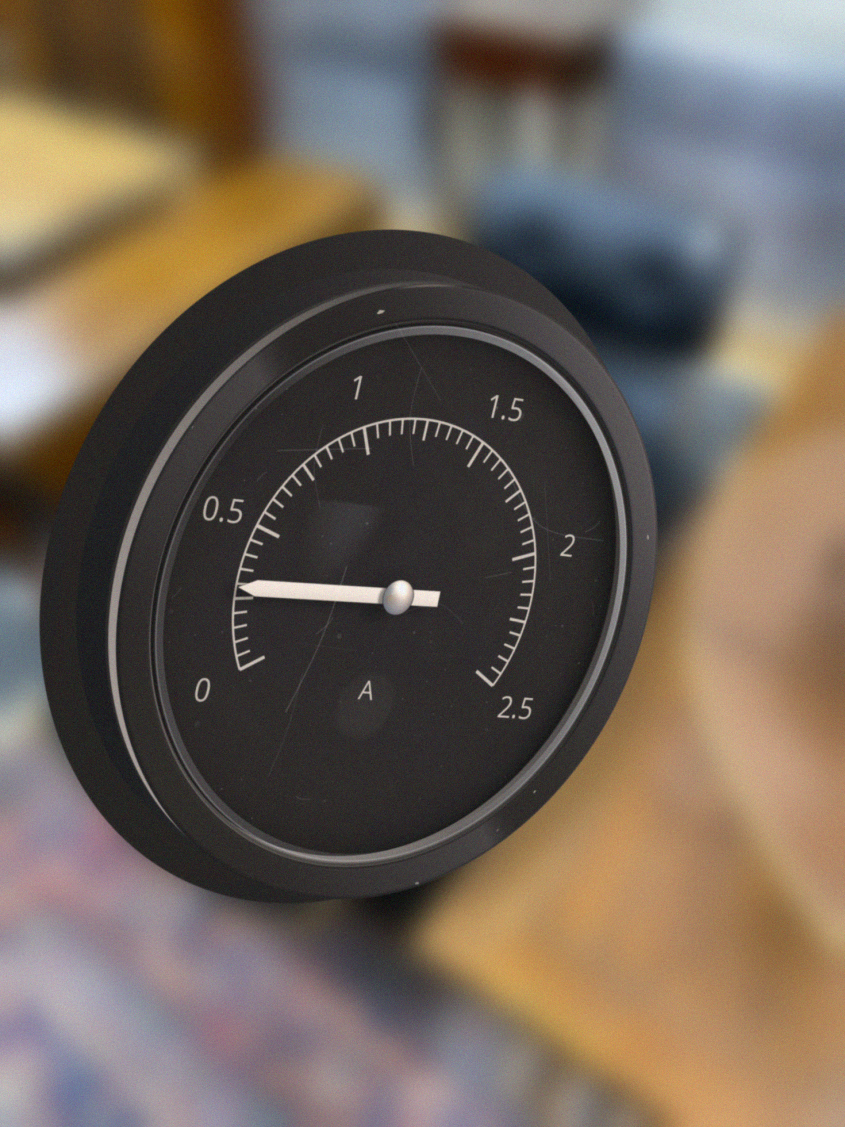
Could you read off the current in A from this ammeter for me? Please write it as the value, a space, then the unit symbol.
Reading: 0.3 A
